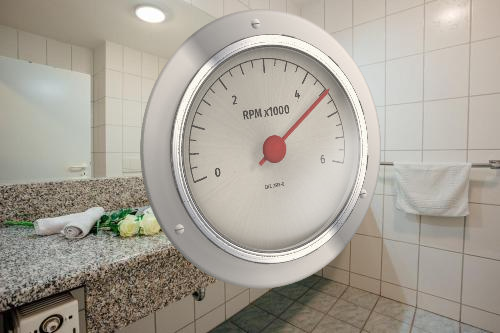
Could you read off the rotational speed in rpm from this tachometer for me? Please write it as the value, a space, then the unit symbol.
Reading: 4500 rpm
